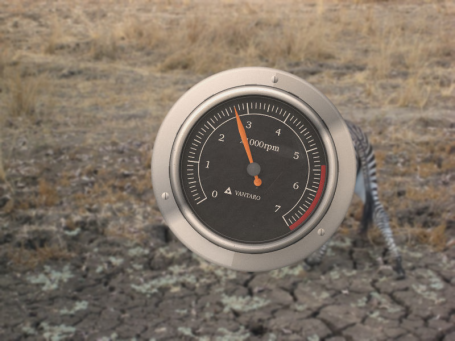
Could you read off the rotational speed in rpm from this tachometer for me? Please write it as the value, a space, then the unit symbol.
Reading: 2700 rpm
